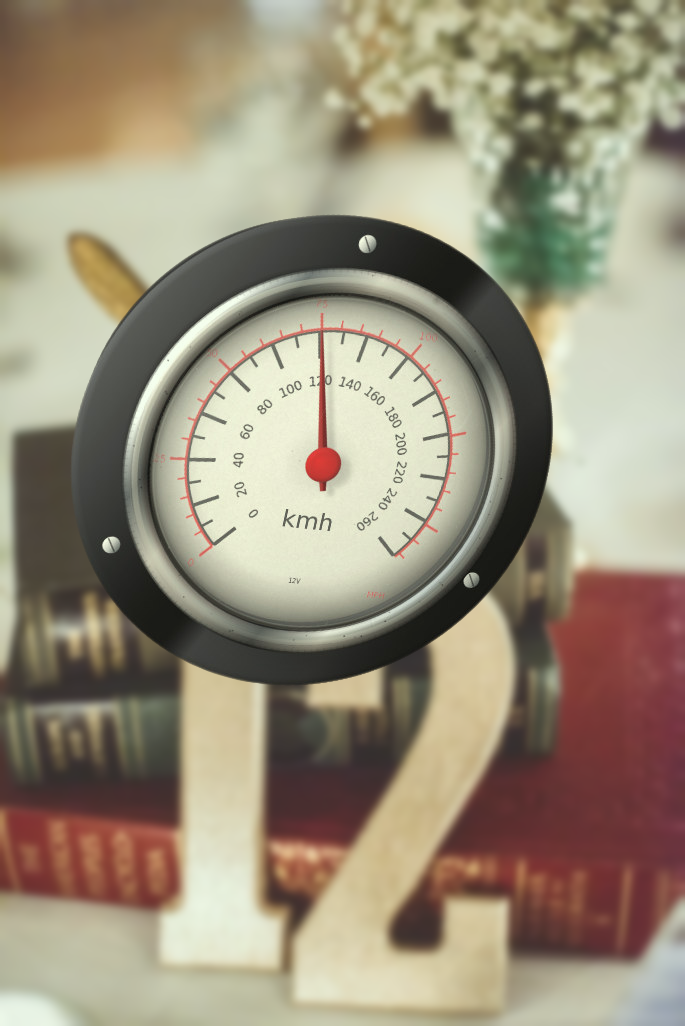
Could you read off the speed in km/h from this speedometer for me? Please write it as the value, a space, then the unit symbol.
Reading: 120 km/h
